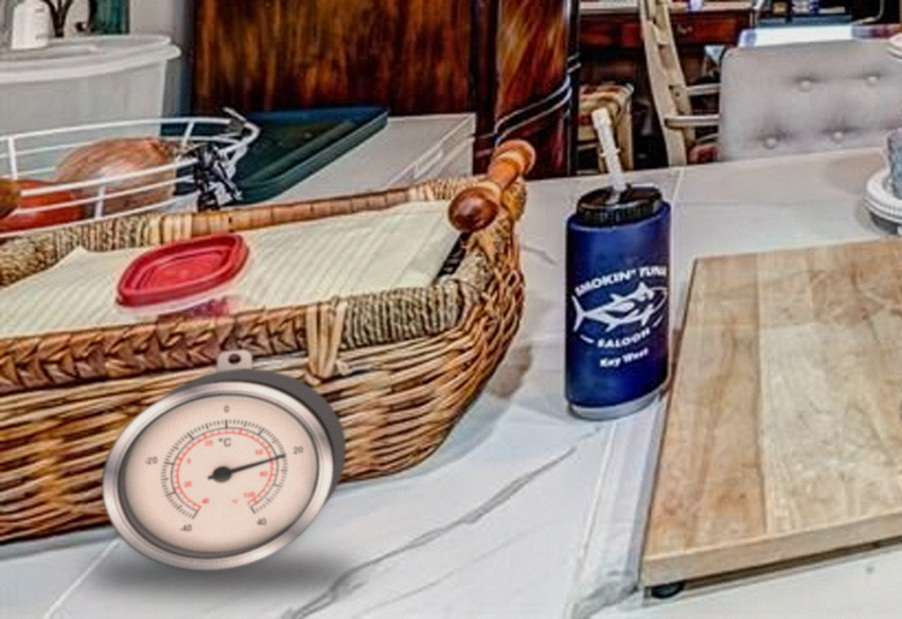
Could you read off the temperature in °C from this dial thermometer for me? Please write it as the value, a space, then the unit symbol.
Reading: 20 °C
